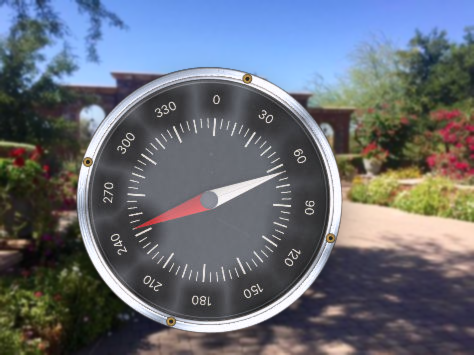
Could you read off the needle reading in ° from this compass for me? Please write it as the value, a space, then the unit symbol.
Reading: 245 °
